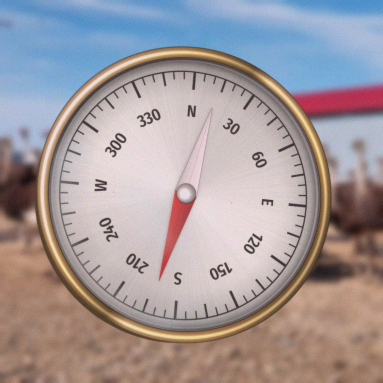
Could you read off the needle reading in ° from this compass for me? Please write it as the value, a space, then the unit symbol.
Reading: 192.5 °
